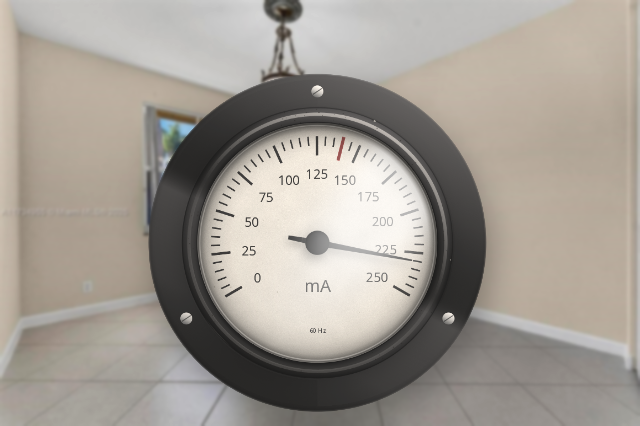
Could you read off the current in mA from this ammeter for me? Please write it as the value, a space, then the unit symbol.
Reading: 230 mA
